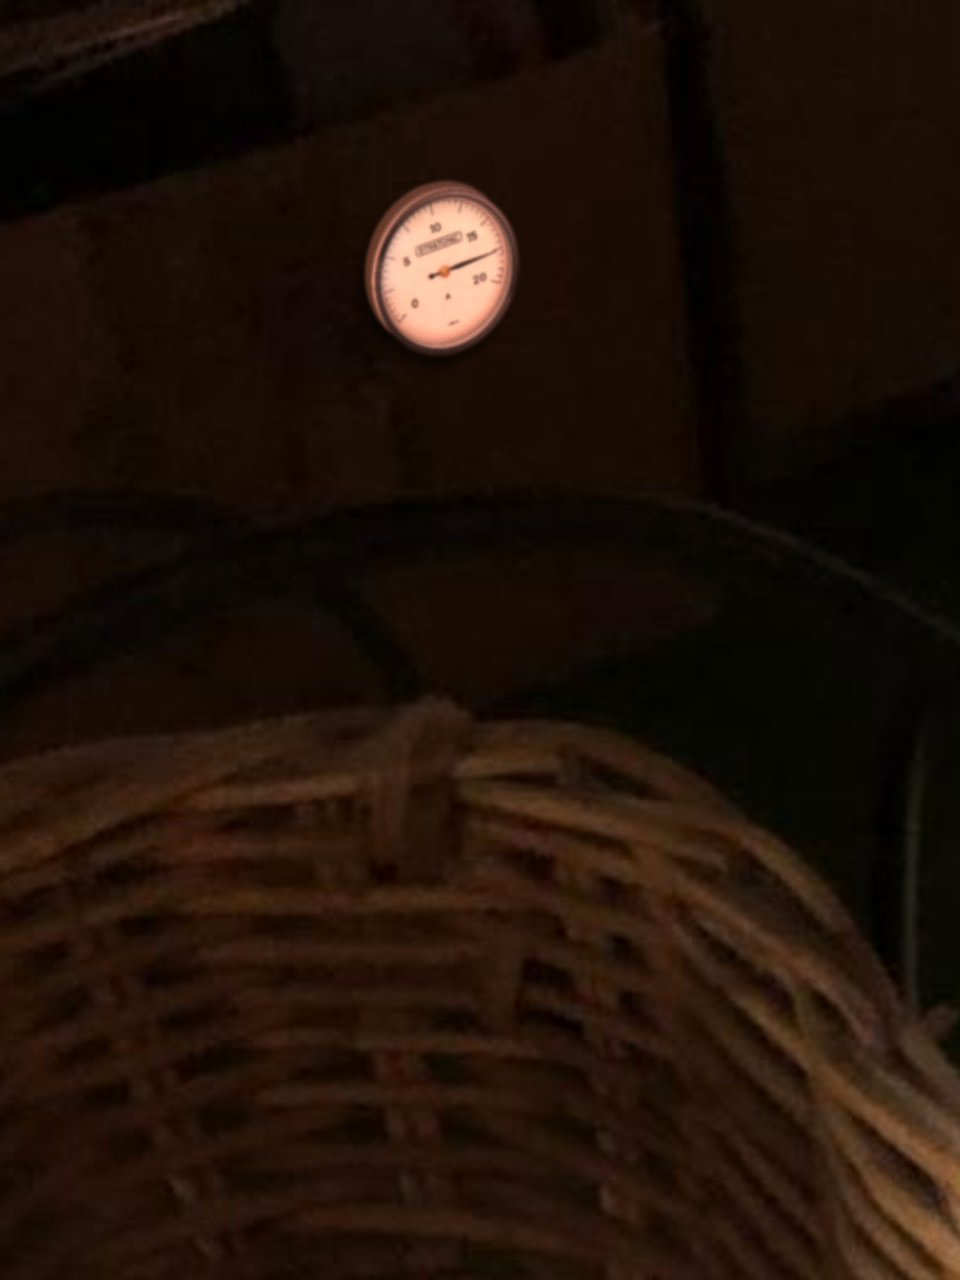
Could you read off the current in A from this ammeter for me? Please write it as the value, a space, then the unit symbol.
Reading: 17.5 A
